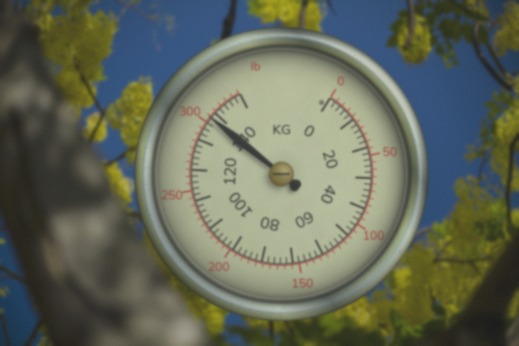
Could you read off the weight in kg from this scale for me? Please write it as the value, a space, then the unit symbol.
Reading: 138 kg
